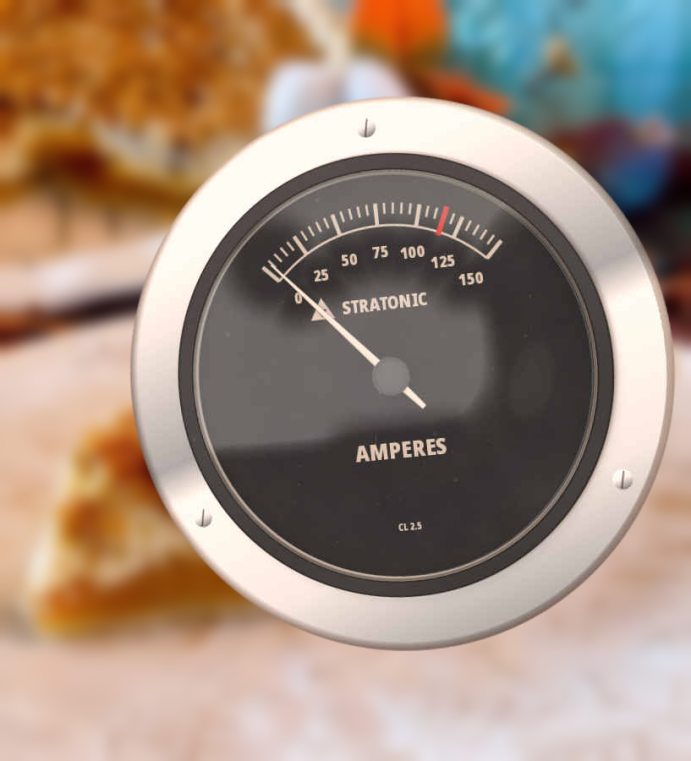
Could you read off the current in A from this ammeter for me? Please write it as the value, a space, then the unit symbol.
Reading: 5 A
